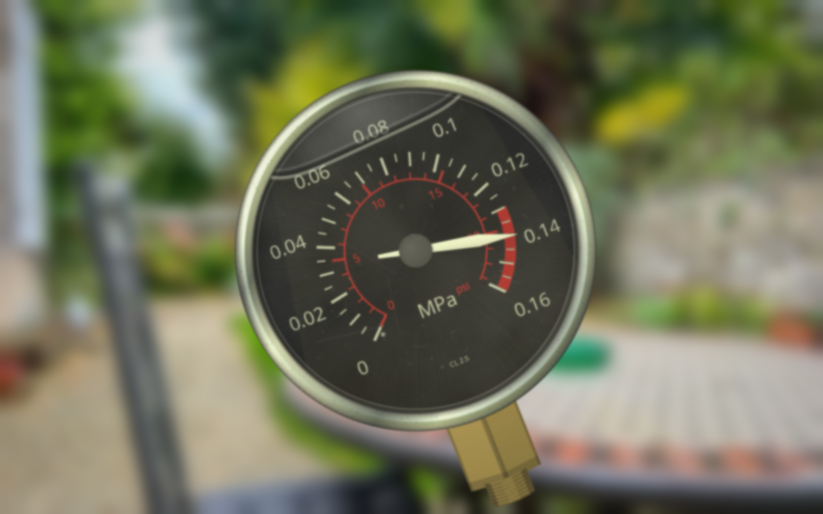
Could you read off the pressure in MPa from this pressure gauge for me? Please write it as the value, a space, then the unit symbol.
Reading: 0.14 MPa
